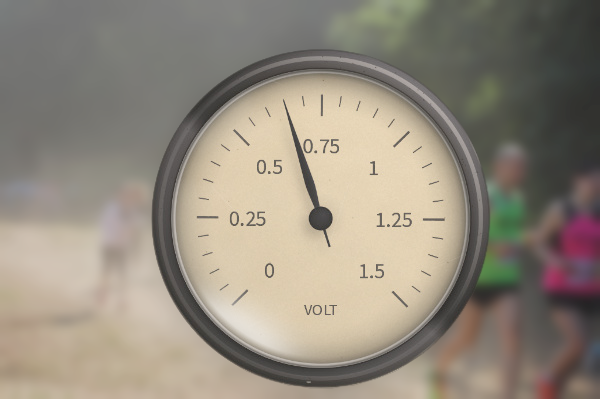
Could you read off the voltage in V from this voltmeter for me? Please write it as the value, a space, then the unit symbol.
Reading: 0.65 V
